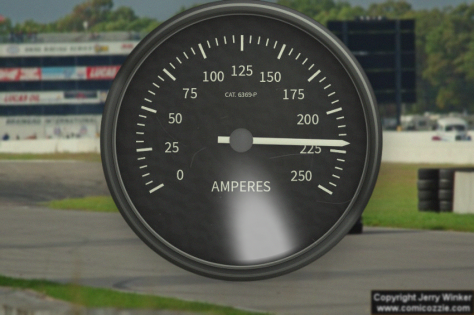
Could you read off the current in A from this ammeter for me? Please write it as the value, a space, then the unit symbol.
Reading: 220 A
